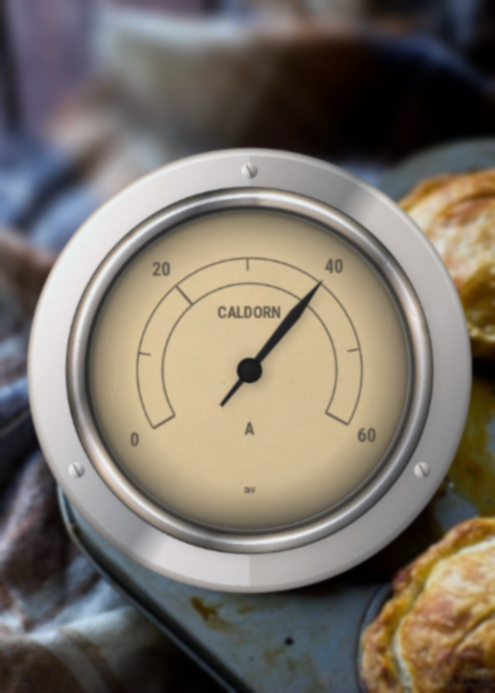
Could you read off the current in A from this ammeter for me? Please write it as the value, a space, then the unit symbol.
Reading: 40 A
